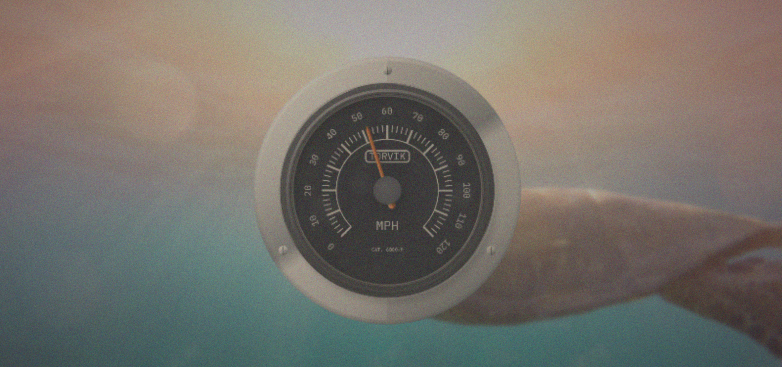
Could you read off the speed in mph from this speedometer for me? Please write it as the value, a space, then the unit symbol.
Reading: 52 mph
